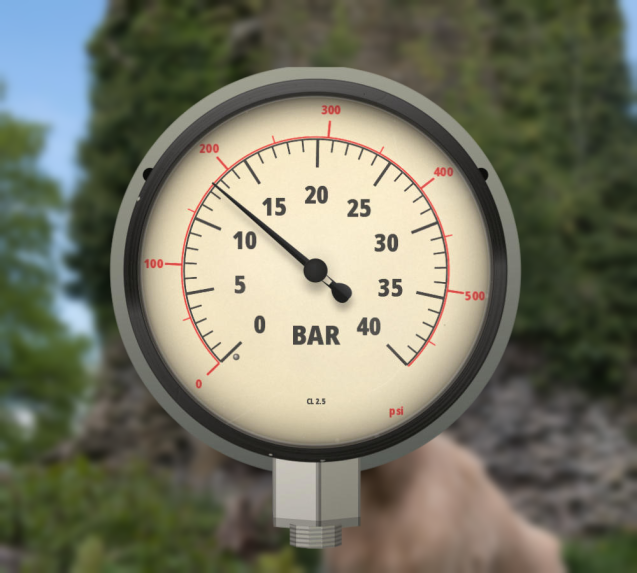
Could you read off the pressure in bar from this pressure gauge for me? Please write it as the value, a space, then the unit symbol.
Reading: 12.5 bar
